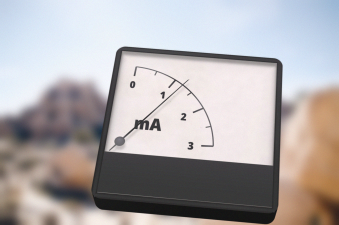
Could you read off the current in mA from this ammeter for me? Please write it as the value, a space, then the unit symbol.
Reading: 1.25 mA
